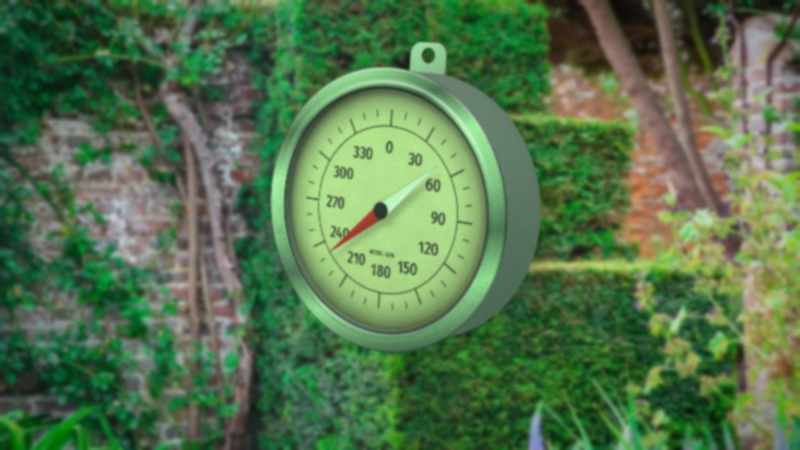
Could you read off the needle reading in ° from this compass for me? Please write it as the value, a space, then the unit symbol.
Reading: 230 °
